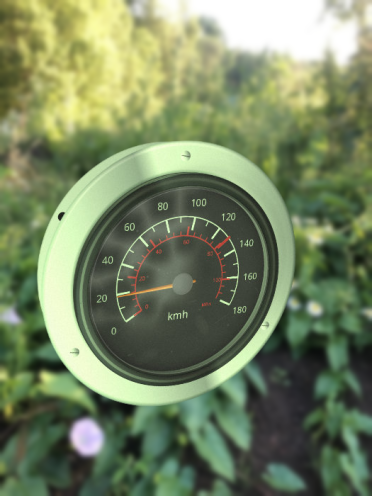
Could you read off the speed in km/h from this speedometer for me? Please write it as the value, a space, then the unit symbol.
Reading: 20 km/h
